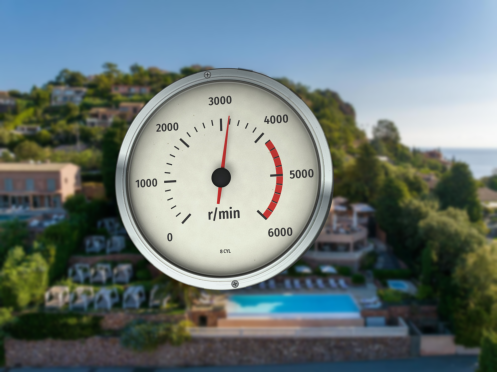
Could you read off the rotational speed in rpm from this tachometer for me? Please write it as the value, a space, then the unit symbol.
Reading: 3200 rpm
